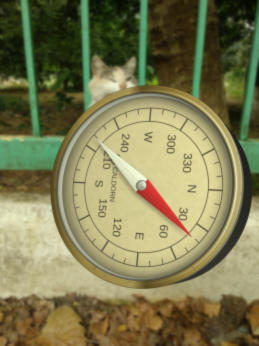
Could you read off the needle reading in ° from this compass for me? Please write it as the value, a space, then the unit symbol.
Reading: 40 °
